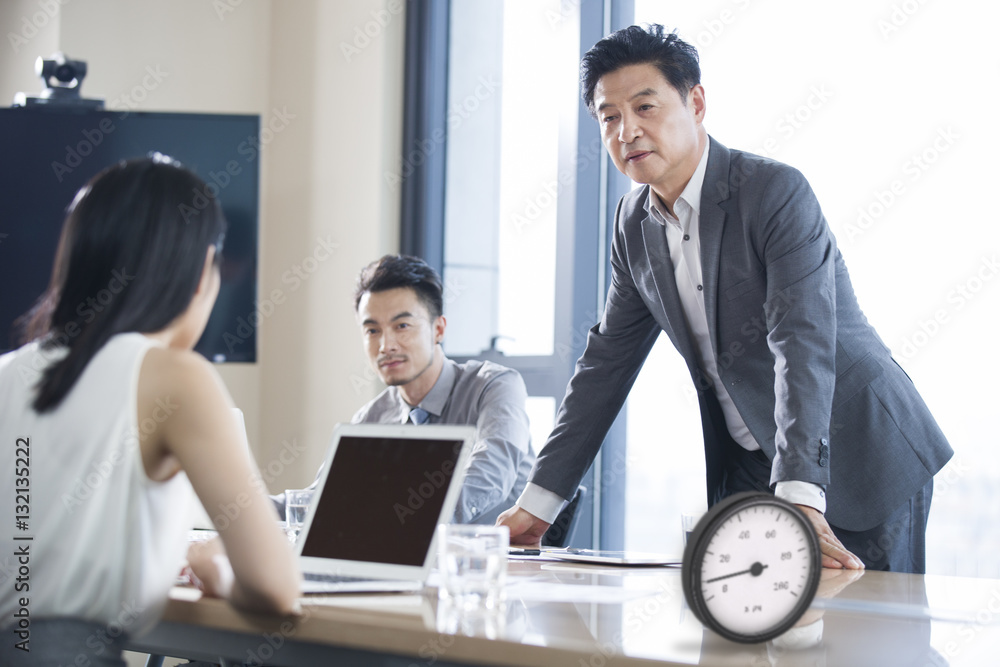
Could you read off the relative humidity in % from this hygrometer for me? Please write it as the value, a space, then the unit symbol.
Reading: 8 %
